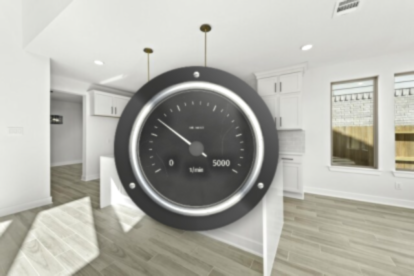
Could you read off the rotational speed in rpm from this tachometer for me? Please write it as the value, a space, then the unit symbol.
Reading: 1400 rpm
